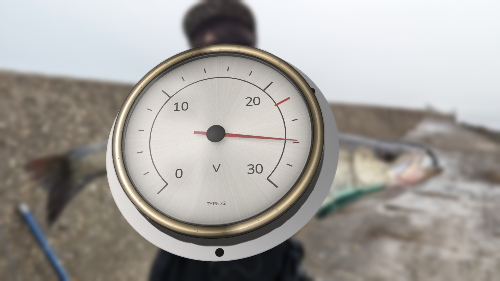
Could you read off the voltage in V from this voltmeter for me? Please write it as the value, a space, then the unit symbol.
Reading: 26 V
